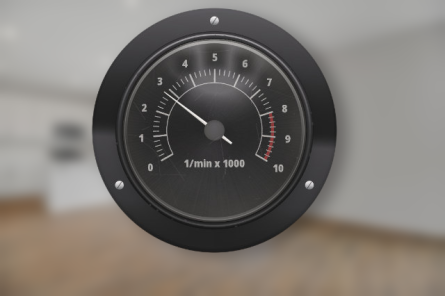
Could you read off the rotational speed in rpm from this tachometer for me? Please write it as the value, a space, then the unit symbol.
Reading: 2800 rpm
